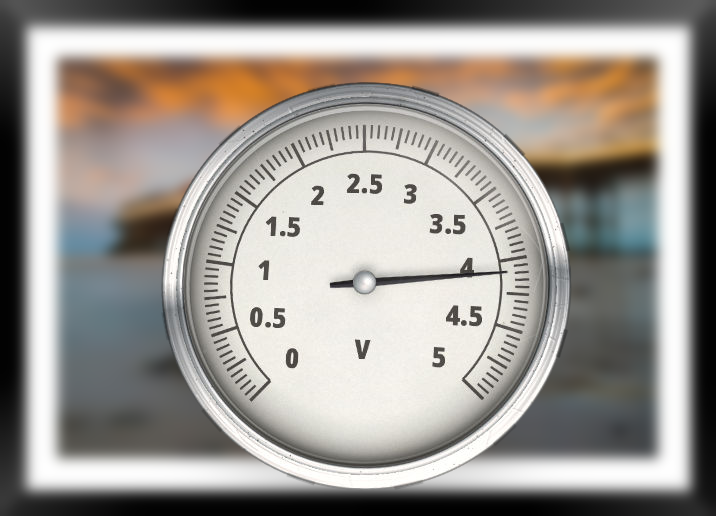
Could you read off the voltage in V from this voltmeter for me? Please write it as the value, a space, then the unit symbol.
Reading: 4.1 V
